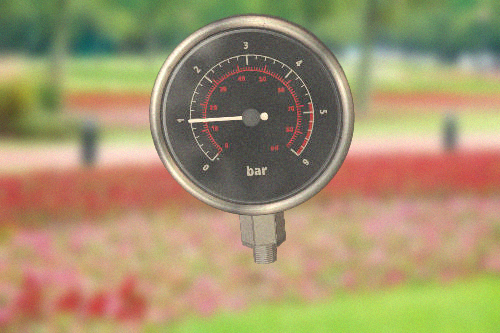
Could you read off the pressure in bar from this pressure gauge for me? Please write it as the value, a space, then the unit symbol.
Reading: 1 bar
